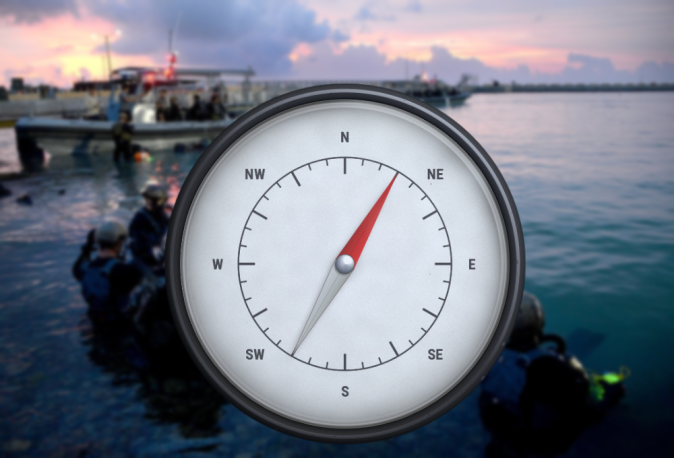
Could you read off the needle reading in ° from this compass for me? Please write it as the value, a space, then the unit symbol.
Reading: 30 °
